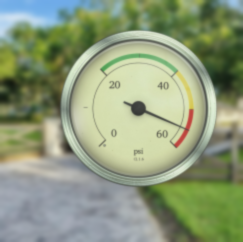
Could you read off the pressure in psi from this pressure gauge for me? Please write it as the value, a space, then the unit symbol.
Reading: 55 psi
